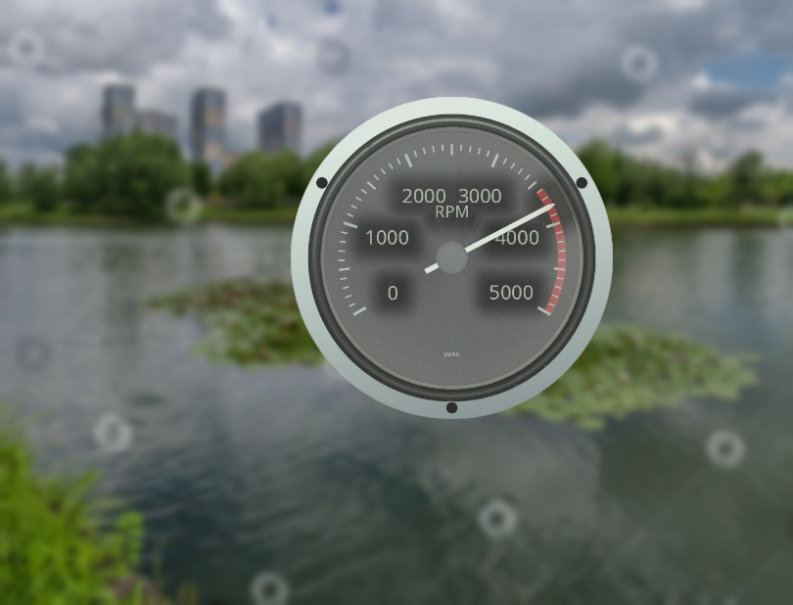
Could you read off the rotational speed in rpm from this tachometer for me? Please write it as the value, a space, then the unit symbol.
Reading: 3800 rpm
